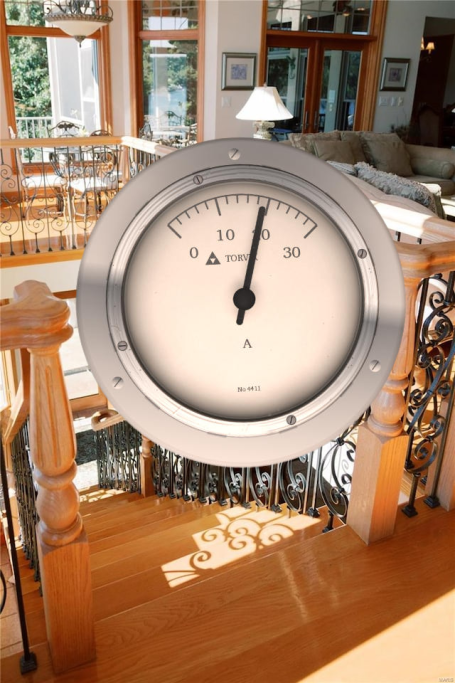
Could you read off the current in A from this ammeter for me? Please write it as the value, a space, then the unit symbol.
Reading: 19 A
